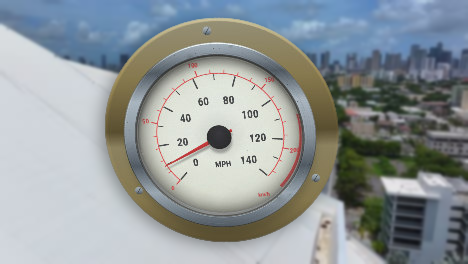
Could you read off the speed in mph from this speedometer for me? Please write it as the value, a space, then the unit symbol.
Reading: 10 mph
